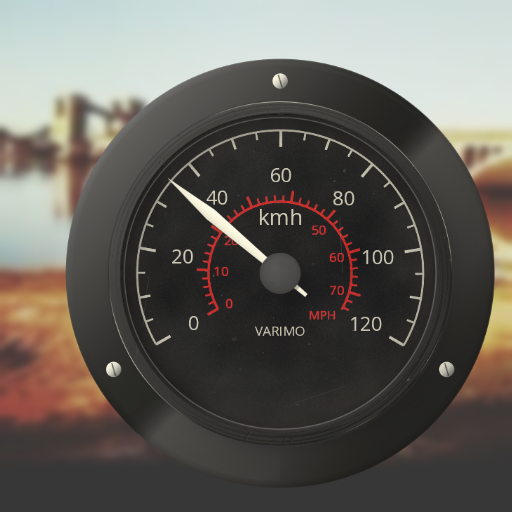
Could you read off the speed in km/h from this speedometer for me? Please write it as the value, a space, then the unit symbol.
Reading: 35 km/h
